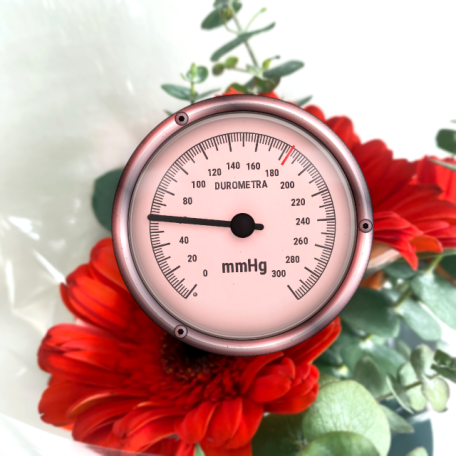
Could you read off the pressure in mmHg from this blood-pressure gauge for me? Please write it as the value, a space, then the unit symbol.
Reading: 60 mmHg
